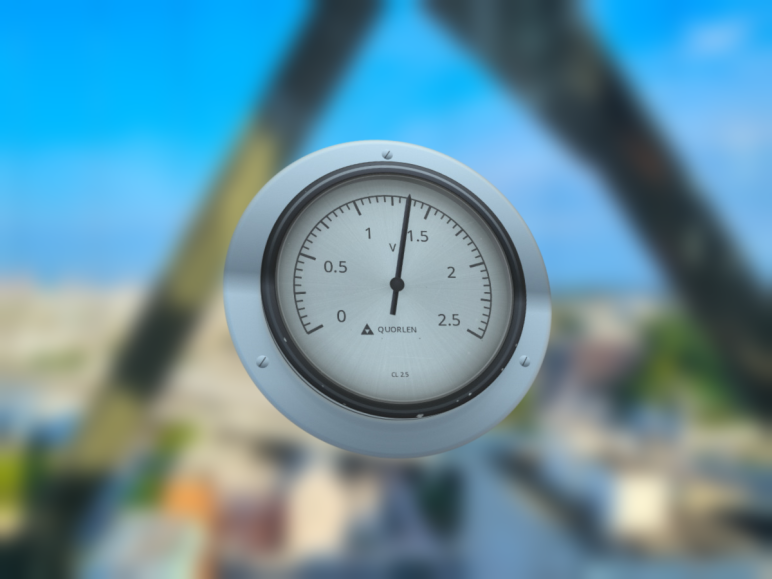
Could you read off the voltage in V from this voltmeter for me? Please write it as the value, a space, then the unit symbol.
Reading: 1.35 V
